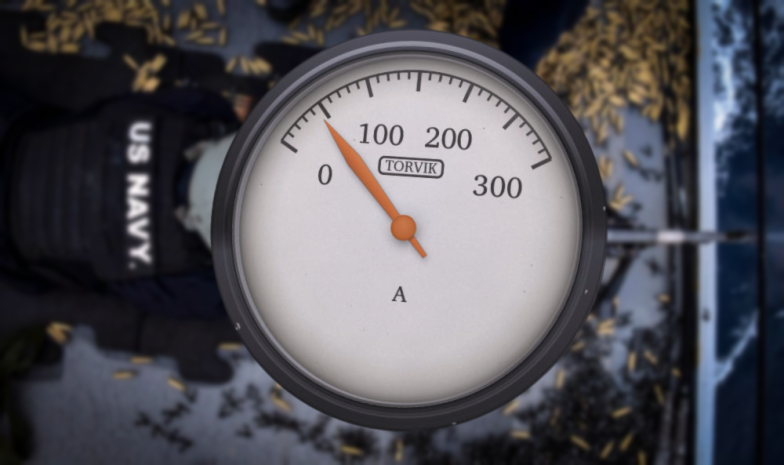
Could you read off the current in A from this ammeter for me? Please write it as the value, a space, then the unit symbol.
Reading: 45 A
